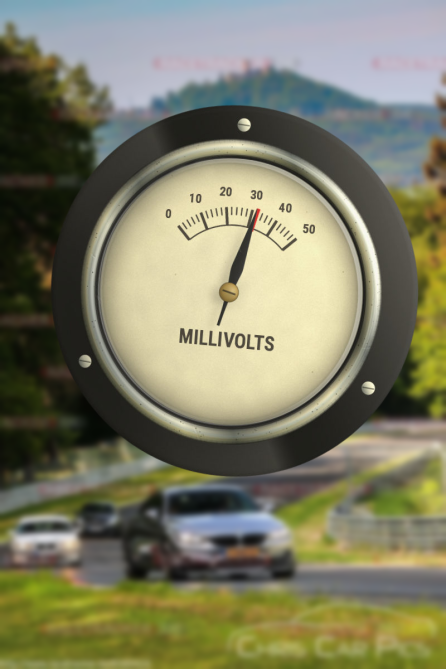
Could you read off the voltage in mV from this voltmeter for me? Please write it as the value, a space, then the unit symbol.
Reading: 32 mV
